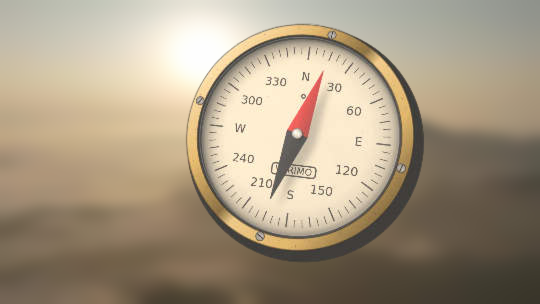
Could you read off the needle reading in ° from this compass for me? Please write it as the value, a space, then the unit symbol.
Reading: 15 °
